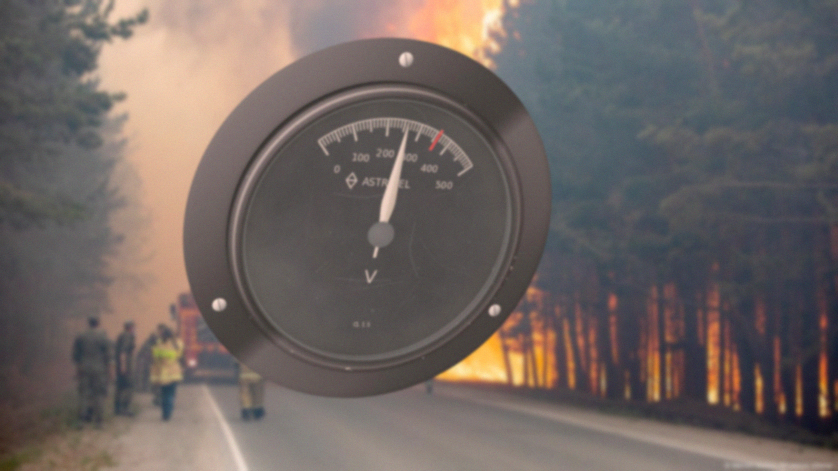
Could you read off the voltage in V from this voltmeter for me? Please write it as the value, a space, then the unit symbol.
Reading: 250 V
